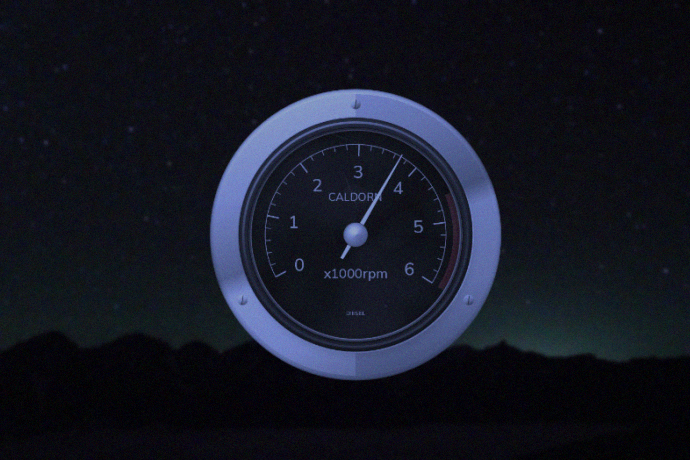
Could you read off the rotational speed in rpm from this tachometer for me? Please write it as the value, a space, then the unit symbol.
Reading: 3700 rpm
